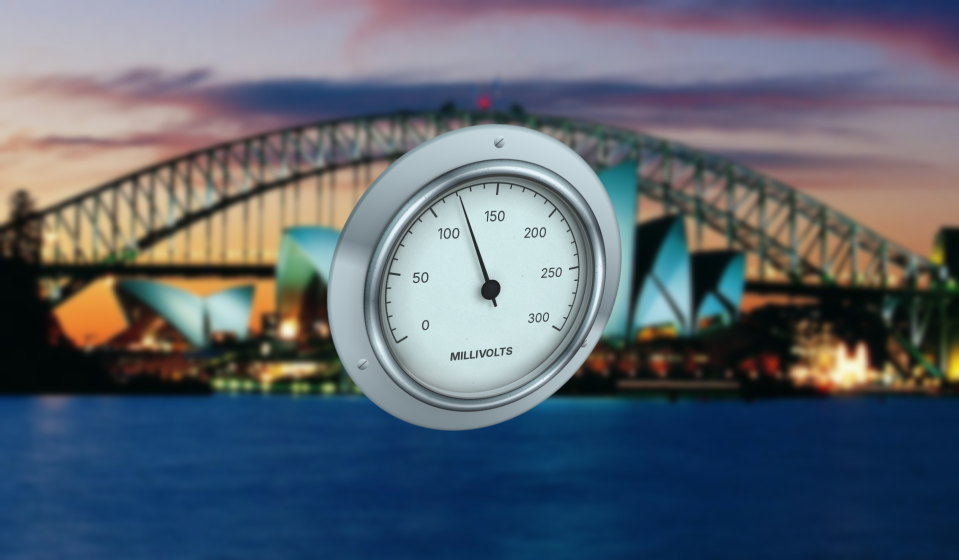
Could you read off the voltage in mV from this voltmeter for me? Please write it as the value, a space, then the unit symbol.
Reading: 120 mV
